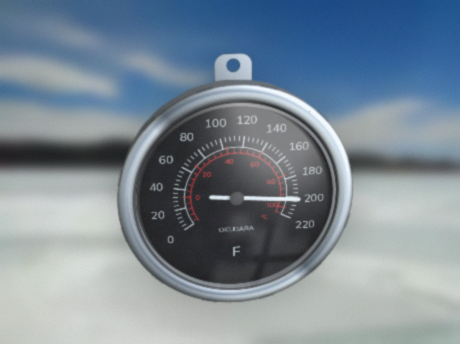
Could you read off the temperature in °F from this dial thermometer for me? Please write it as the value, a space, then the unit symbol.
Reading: 200 °F
